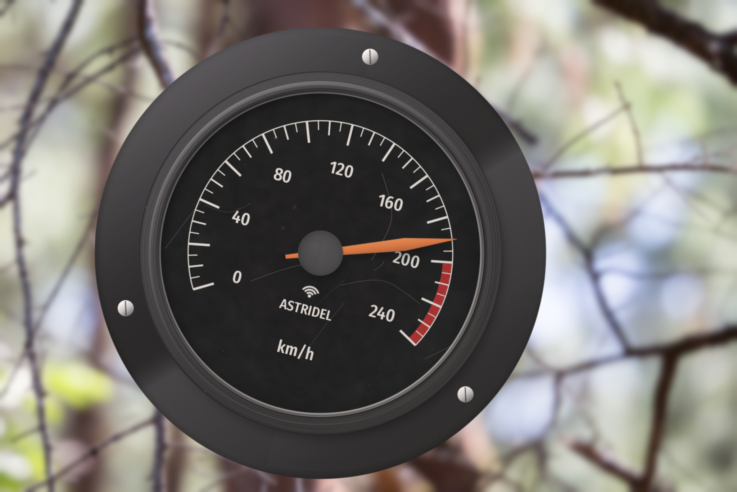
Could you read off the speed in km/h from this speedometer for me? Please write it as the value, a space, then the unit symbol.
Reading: 190 km/h
